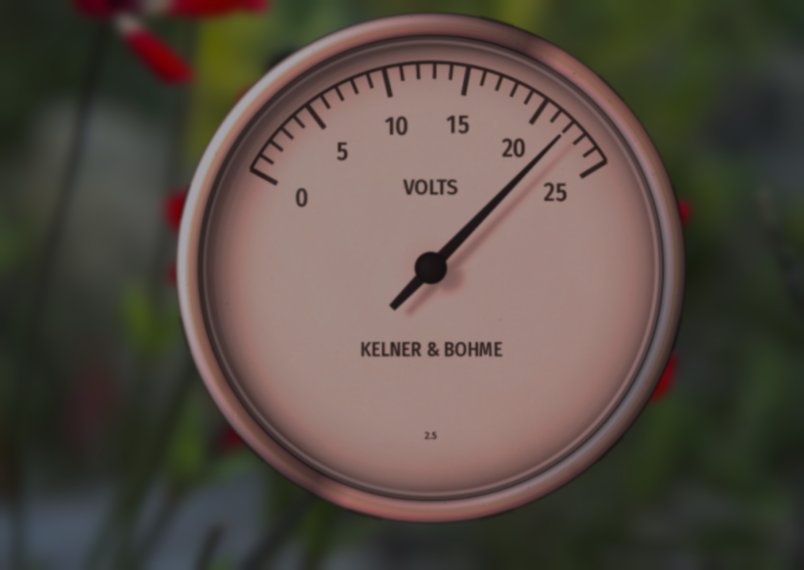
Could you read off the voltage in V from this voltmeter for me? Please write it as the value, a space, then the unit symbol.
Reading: 22 V
